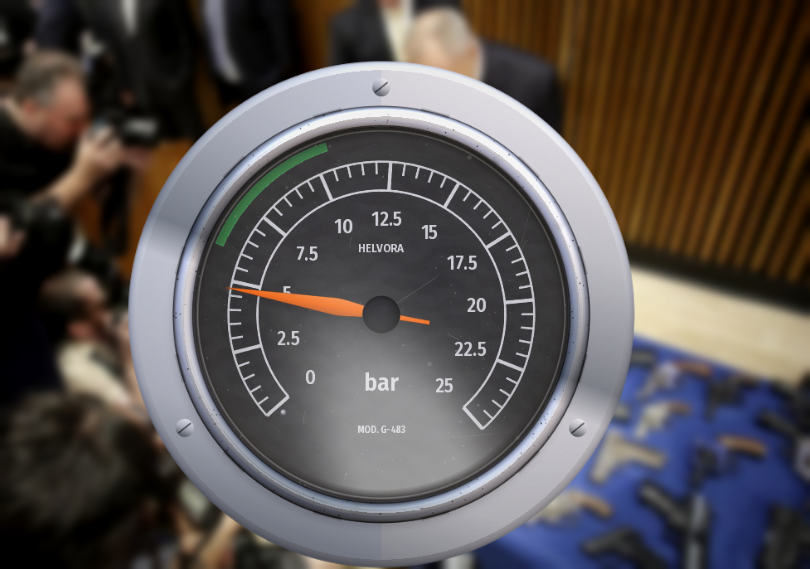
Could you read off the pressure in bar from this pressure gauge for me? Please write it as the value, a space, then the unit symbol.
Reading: 4.75 bar
